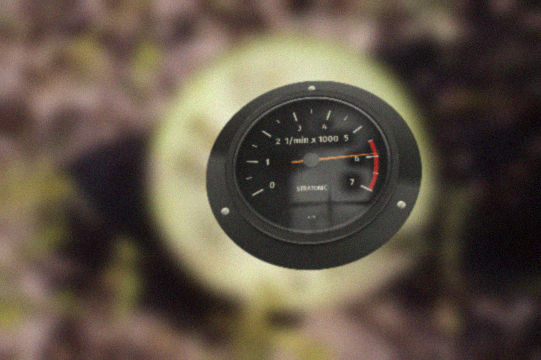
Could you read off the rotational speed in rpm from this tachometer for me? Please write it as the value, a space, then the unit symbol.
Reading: 6000 rpm
